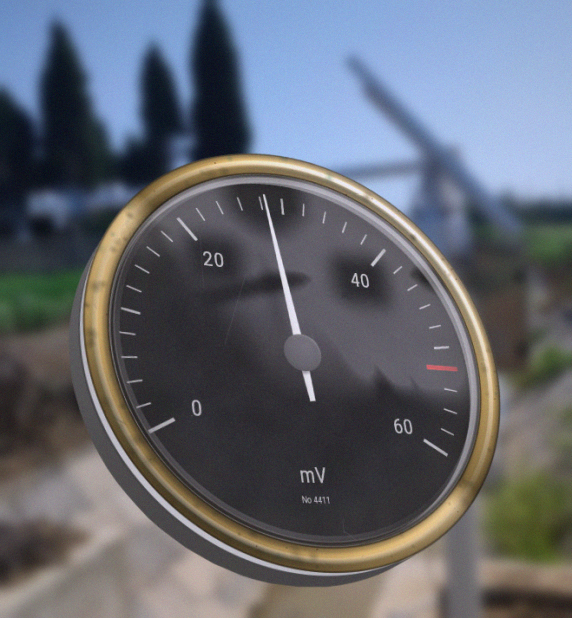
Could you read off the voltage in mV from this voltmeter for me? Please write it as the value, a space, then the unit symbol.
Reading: 28 mV
